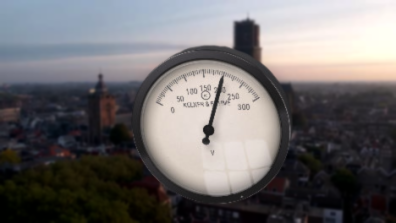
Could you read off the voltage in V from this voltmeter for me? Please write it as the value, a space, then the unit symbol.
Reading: 200 V
